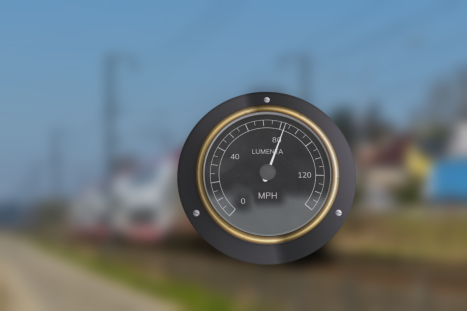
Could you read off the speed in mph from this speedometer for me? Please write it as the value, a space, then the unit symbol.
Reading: 82.5 mph
